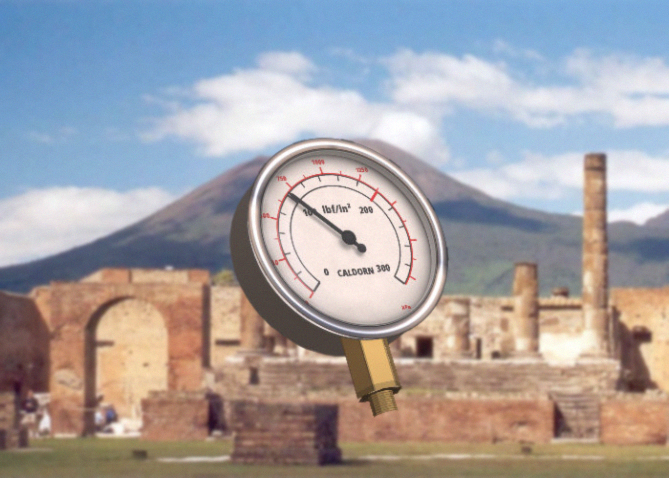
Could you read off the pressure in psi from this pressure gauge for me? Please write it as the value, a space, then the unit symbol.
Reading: 100 psi
